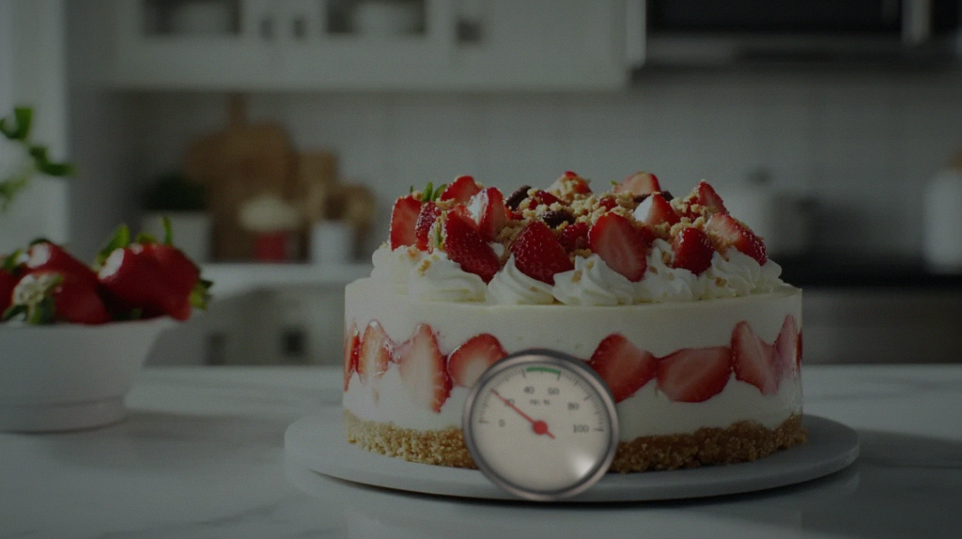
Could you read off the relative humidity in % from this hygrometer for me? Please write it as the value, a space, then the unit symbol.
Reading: 20 %
